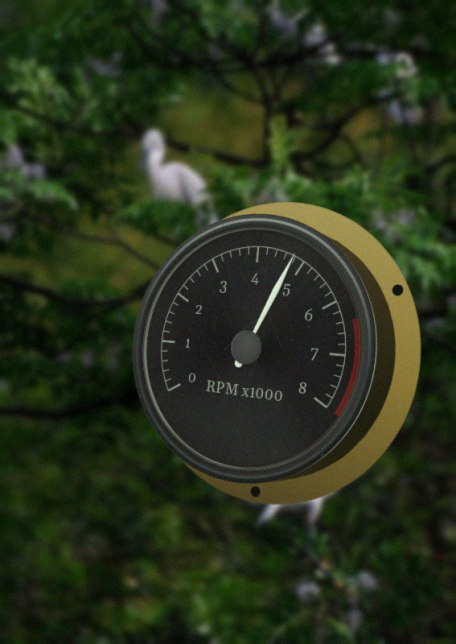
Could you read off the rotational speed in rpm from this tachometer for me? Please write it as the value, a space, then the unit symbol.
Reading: 4800 rpm
